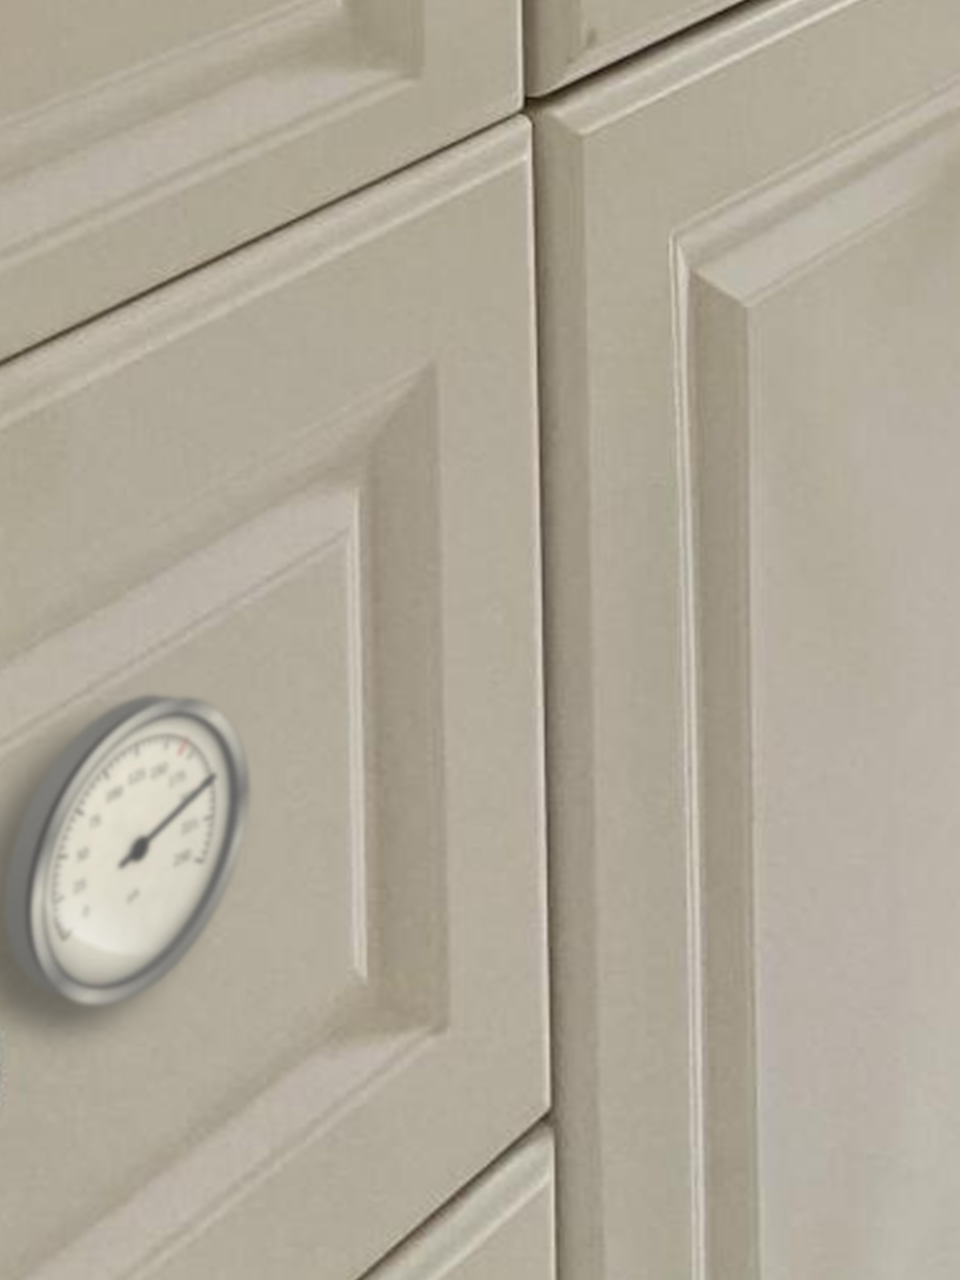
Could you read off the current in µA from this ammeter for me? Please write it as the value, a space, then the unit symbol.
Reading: 200 µA
